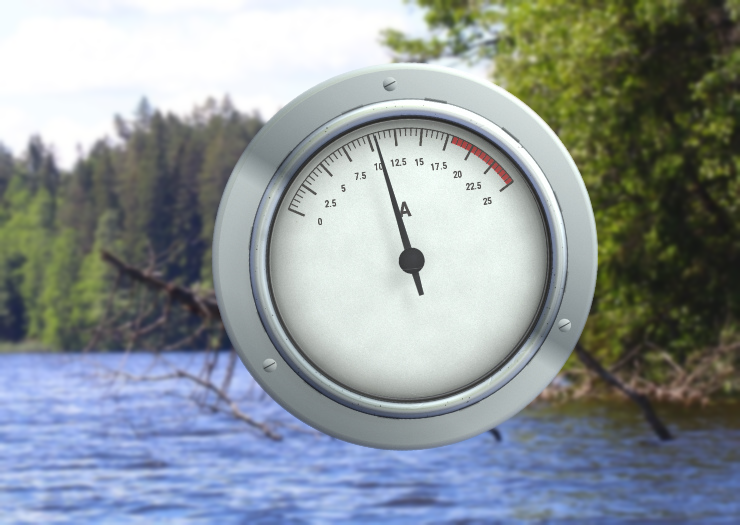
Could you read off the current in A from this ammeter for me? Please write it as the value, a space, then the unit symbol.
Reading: 10.5 A
